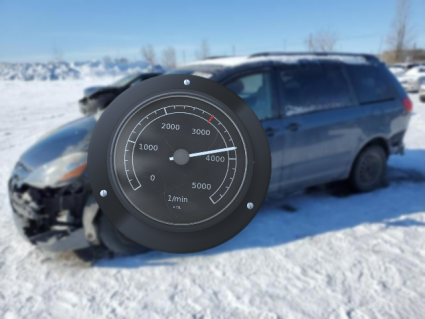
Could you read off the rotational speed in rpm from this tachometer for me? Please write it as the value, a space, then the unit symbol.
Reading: 3800 rpm
